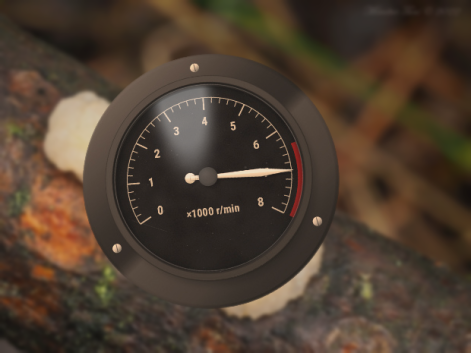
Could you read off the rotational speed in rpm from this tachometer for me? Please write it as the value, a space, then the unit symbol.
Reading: 7000 rpm
